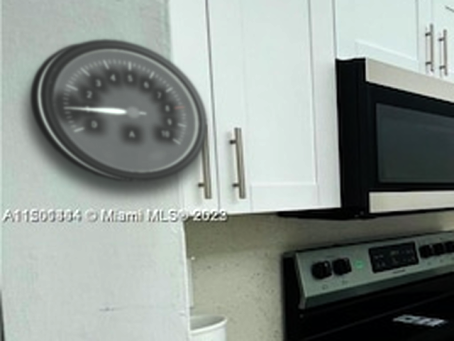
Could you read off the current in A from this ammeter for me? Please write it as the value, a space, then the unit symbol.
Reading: 1 A
